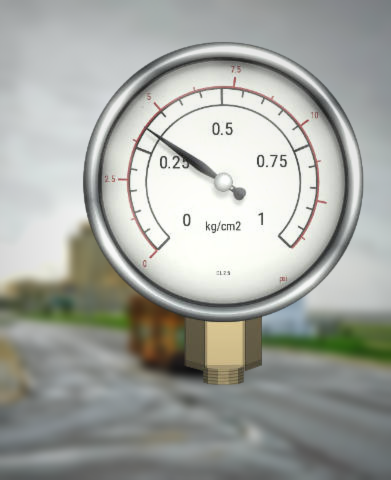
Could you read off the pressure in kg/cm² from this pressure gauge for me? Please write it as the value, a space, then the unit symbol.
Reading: 0.3 kg/cm²
